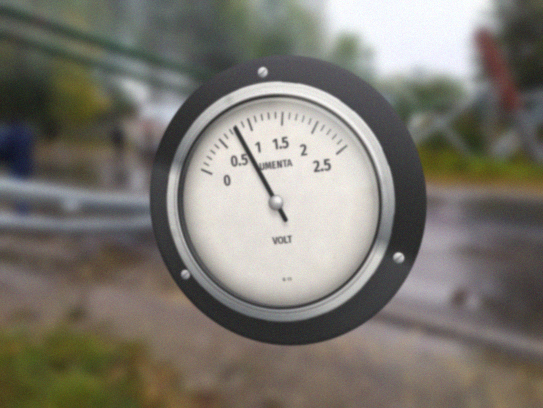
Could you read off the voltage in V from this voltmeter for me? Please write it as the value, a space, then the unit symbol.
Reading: 0.8 V
